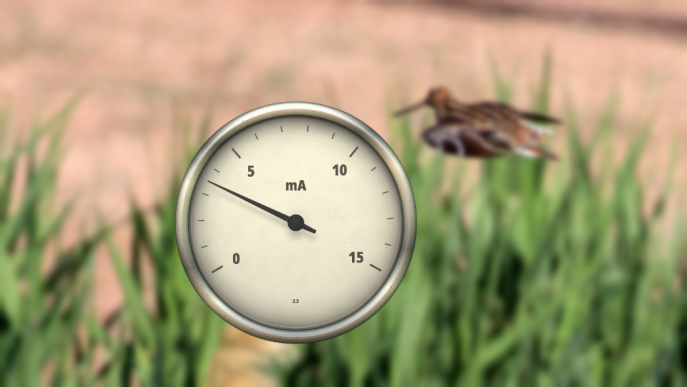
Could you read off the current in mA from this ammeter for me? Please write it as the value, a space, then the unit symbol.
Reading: 3.5 mA
